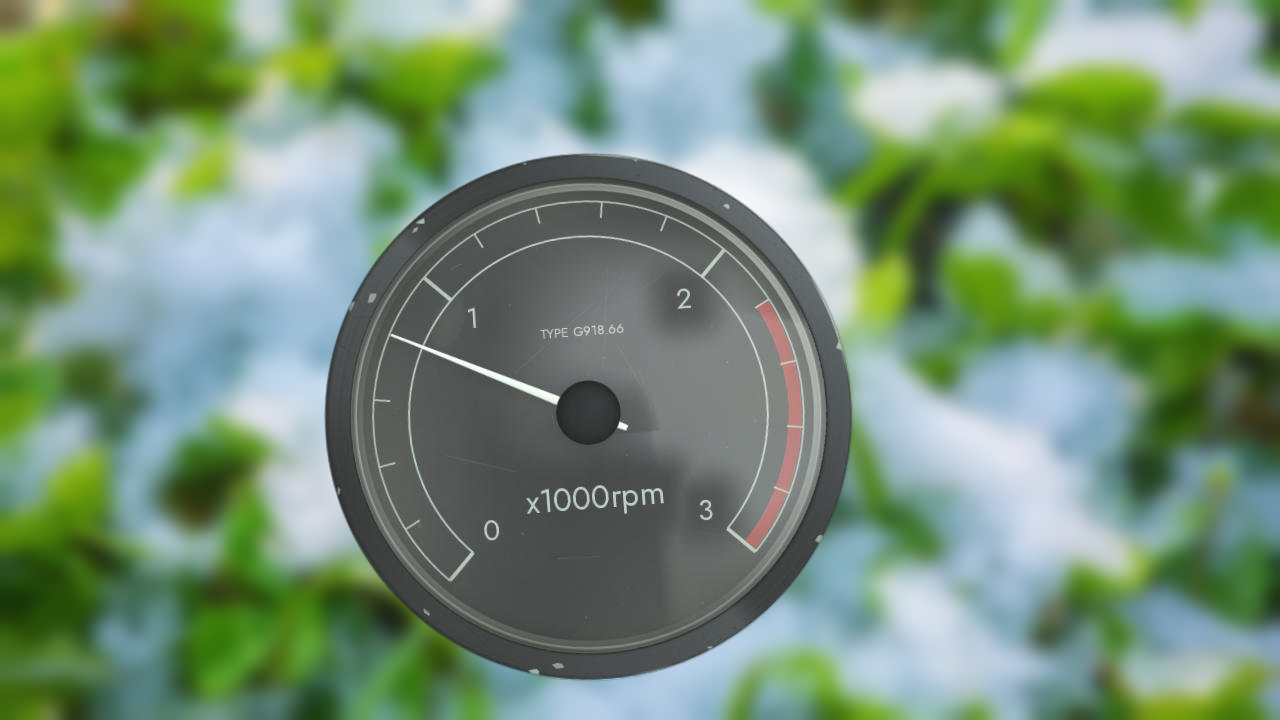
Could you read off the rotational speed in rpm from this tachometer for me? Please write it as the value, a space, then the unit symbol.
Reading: 800 rpm
